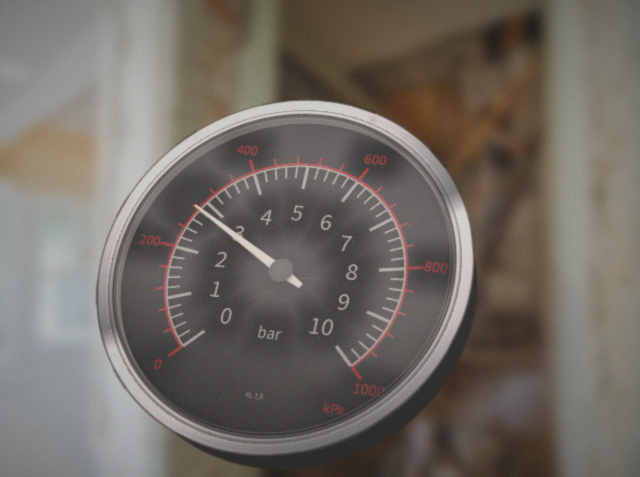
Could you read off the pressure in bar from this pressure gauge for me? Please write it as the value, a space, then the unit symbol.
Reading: 2.8 bar
